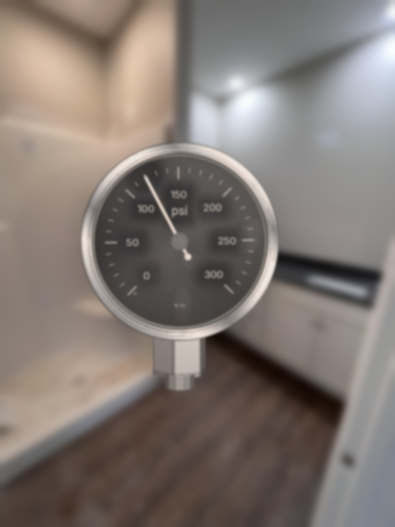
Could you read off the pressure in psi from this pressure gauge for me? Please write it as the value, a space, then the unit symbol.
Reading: 120 psi
